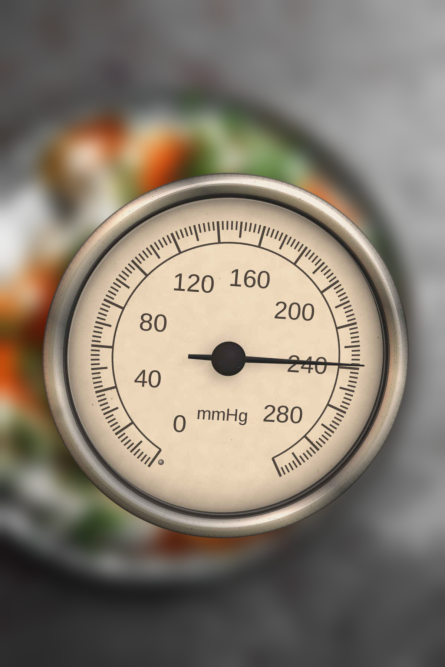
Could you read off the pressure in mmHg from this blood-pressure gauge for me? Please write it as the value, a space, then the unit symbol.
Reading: 238 mmHg
